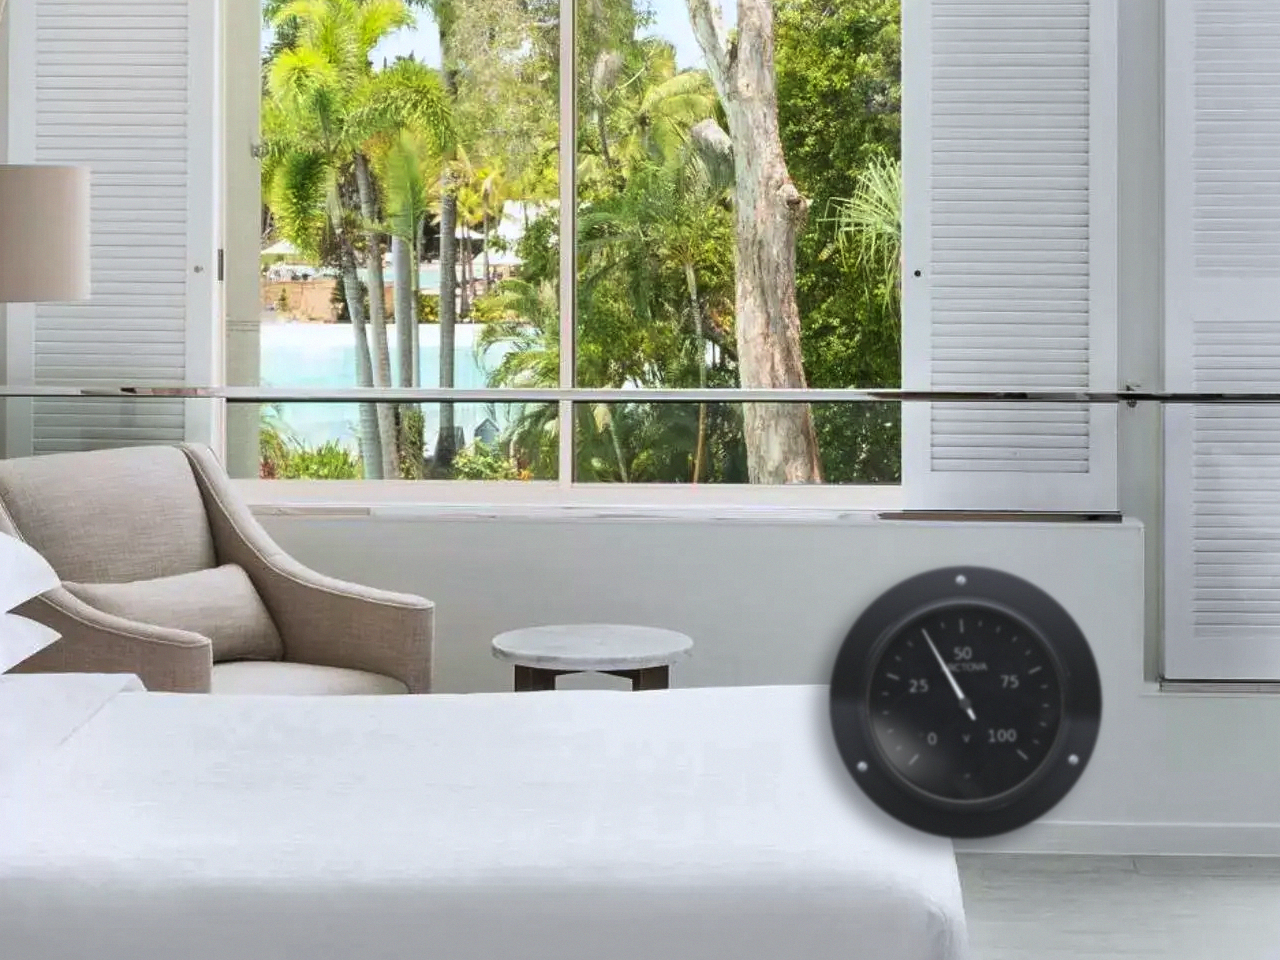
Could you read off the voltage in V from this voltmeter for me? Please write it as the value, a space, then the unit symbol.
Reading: 40 V
